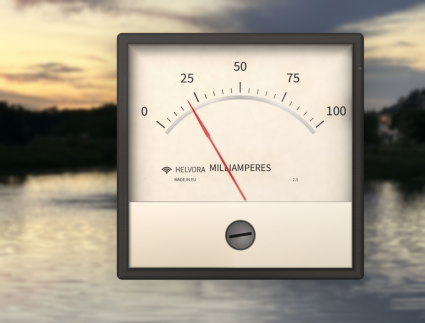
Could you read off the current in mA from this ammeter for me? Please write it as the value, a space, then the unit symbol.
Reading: 20 mA
